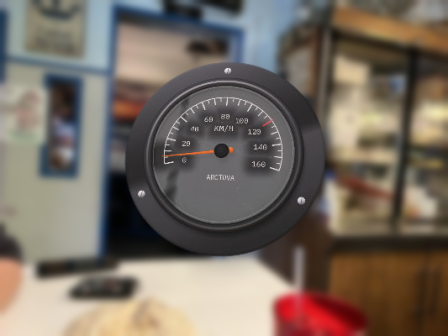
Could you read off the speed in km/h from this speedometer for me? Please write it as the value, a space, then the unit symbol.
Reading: 5 km/h
